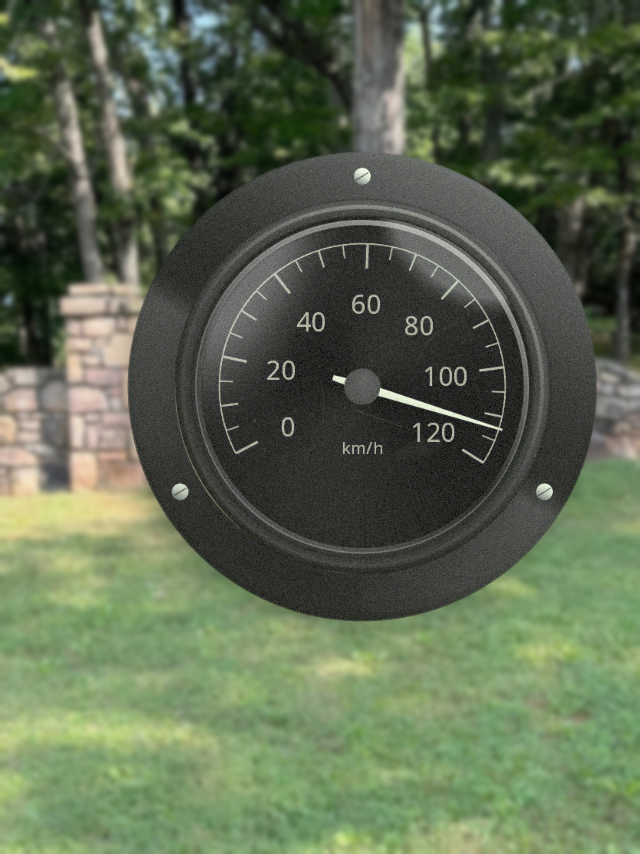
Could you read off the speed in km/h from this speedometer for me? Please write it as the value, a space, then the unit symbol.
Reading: 112.5 km/h
